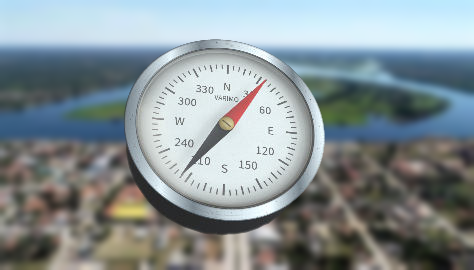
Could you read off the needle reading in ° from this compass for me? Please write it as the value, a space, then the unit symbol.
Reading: 35 °
